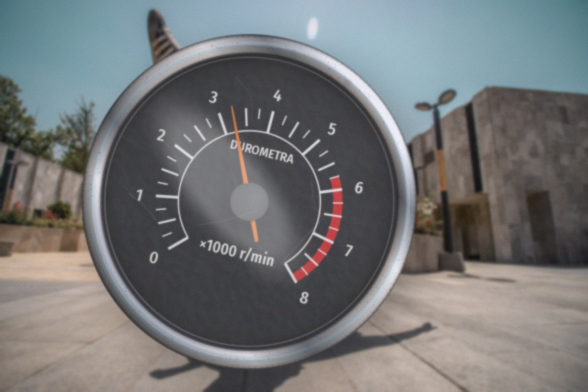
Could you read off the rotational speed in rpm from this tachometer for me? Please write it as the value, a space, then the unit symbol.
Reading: 3250 rpm
